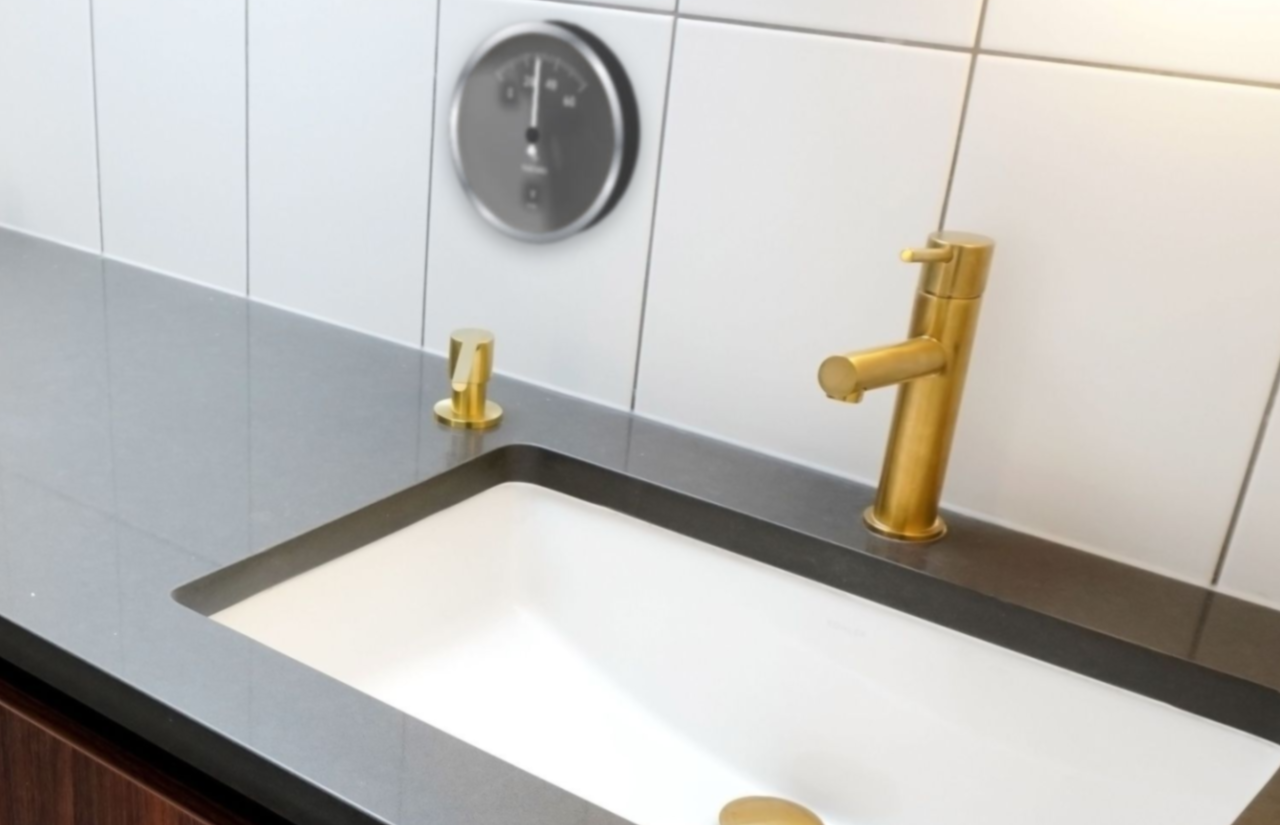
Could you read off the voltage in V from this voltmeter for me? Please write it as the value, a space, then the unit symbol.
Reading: 30 V
